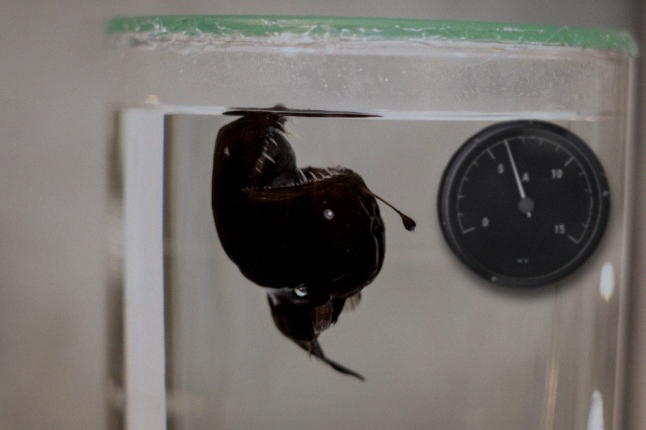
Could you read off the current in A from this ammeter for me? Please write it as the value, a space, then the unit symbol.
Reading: 6 A
